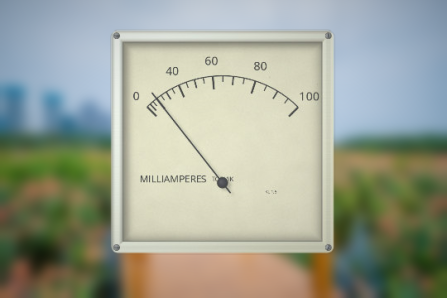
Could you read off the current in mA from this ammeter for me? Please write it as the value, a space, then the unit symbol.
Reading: 20 mA
